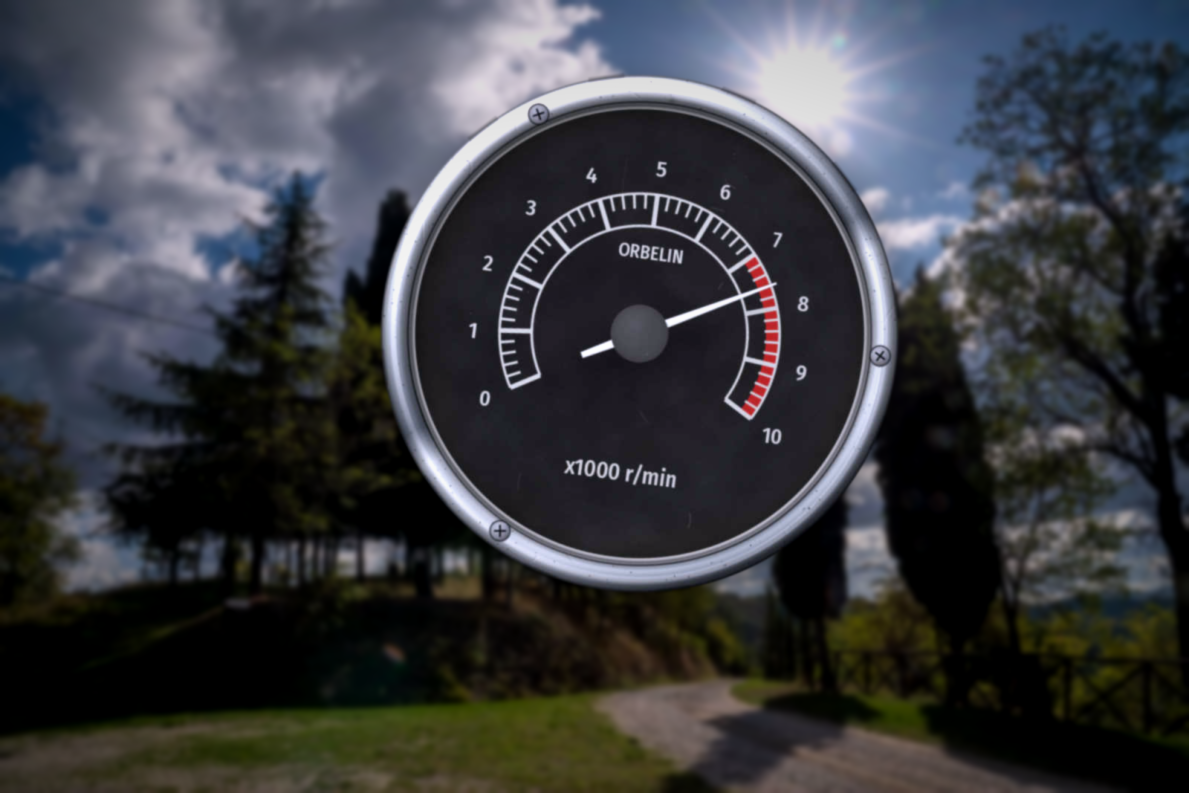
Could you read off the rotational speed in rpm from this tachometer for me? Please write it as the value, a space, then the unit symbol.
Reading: 7600 rpm
